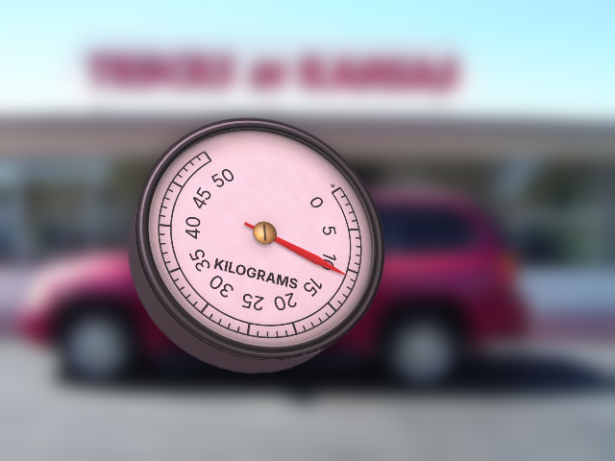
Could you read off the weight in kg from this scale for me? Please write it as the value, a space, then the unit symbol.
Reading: 11 kg
